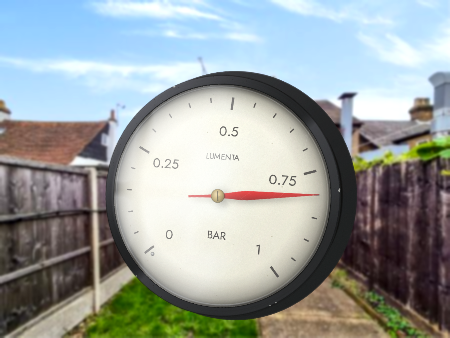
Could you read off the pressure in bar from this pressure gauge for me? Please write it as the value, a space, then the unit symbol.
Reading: 0.8 bar
